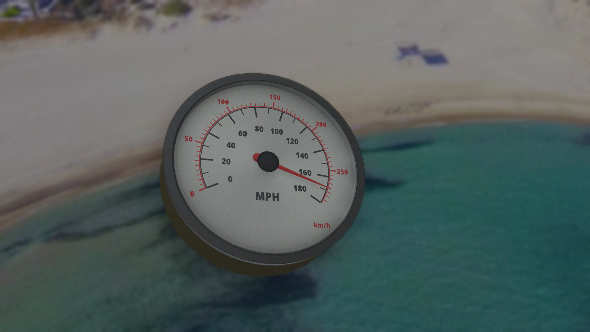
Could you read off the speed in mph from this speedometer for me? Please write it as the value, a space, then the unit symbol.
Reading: 170 mph
